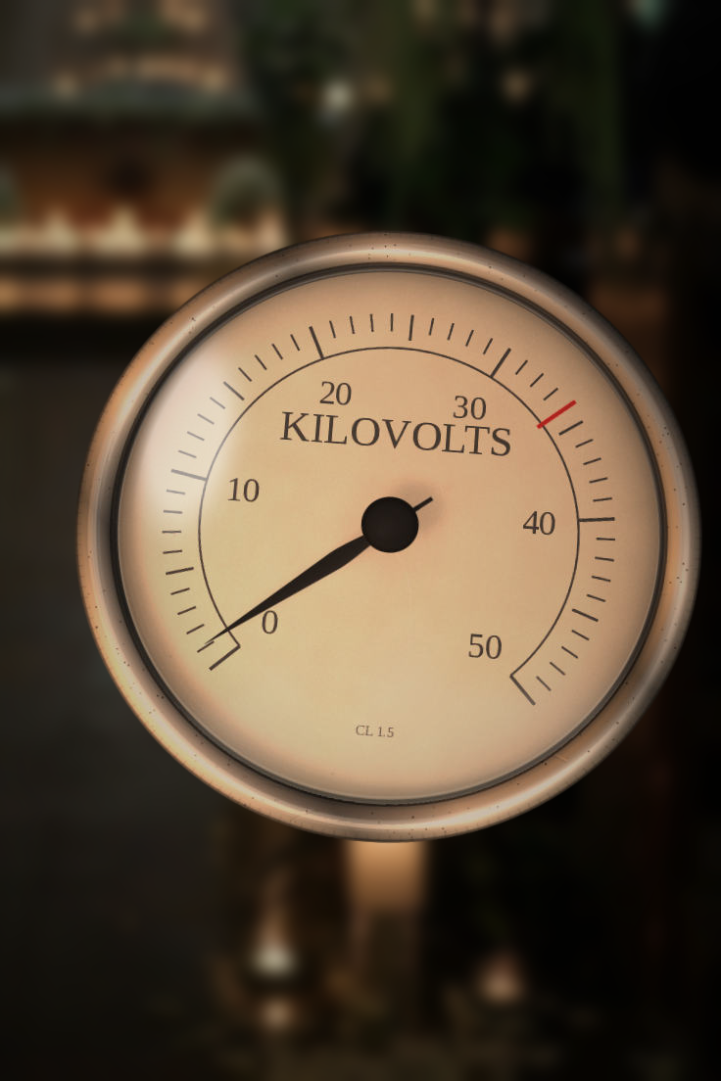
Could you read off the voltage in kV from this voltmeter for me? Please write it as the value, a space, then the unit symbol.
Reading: 1 kV
